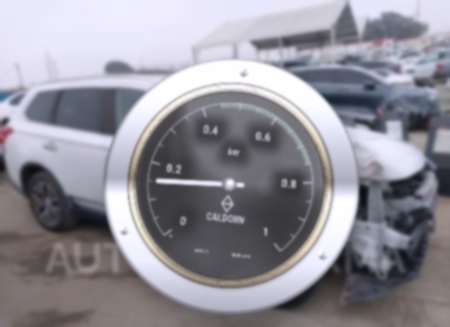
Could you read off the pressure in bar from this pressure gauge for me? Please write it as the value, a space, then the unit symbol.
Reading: 0.15 bar
